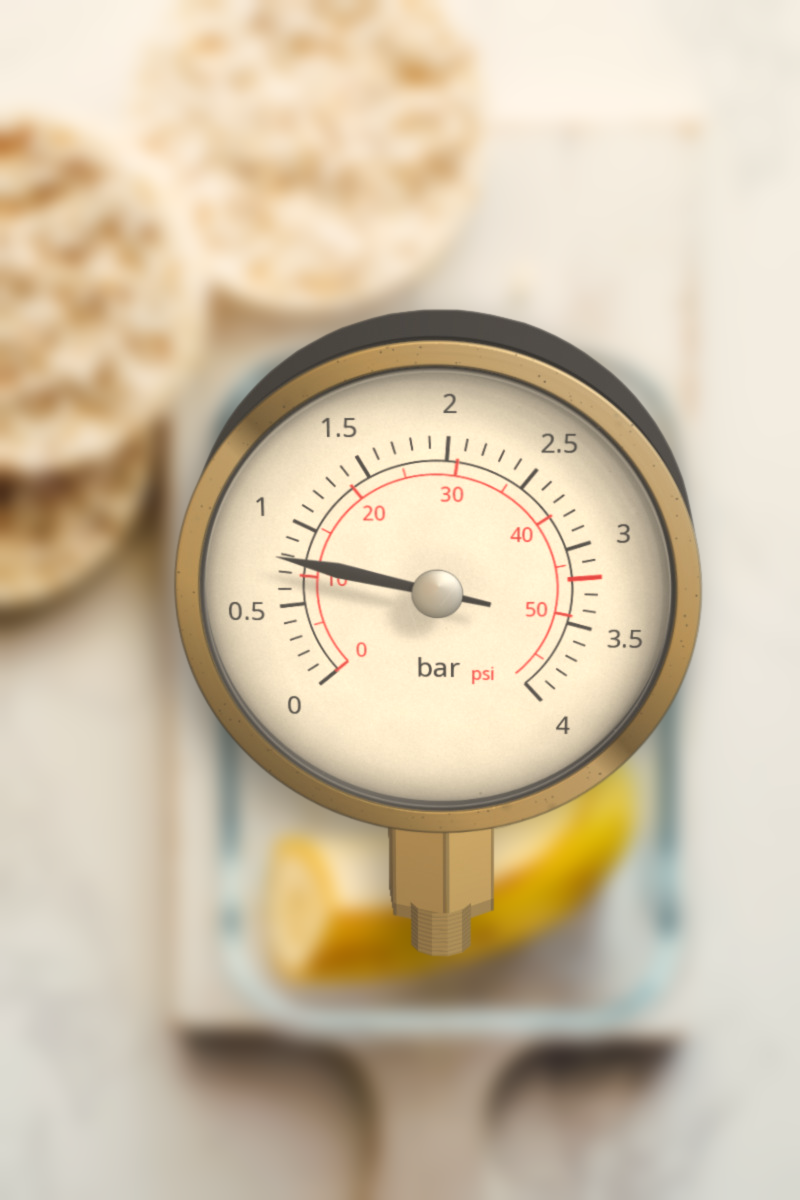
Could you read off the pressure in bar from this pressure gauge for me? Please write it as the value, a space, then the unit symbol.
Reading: 0.8 bar
